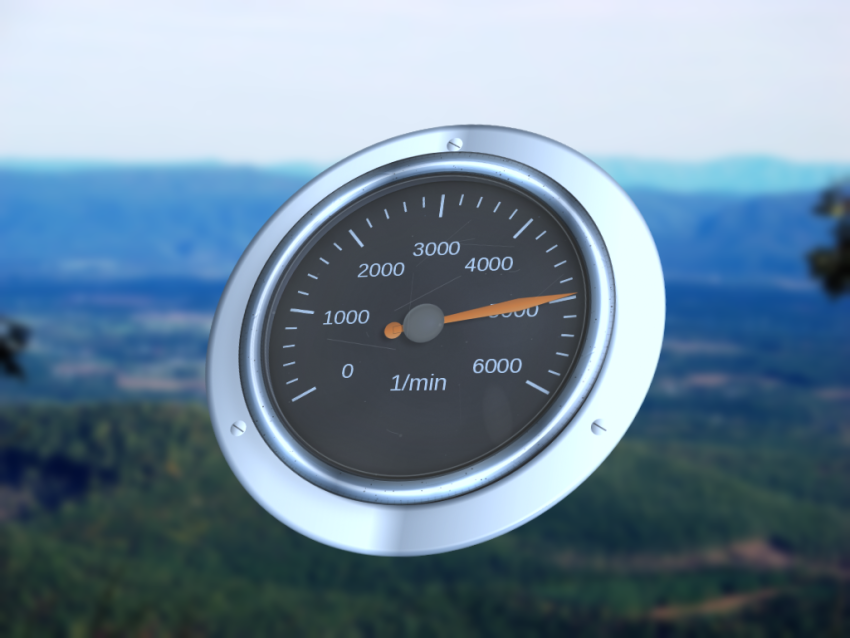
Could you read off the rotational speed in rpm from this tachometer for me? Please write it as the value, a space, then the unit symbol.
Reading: 5000 rpm
